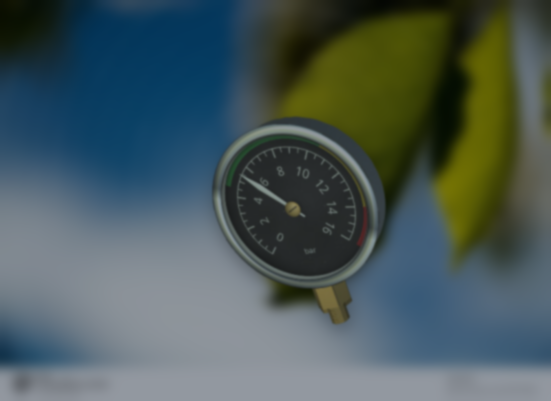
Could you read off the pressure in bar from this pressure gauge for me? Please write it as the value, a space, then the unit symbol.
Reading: 5.5 bar
